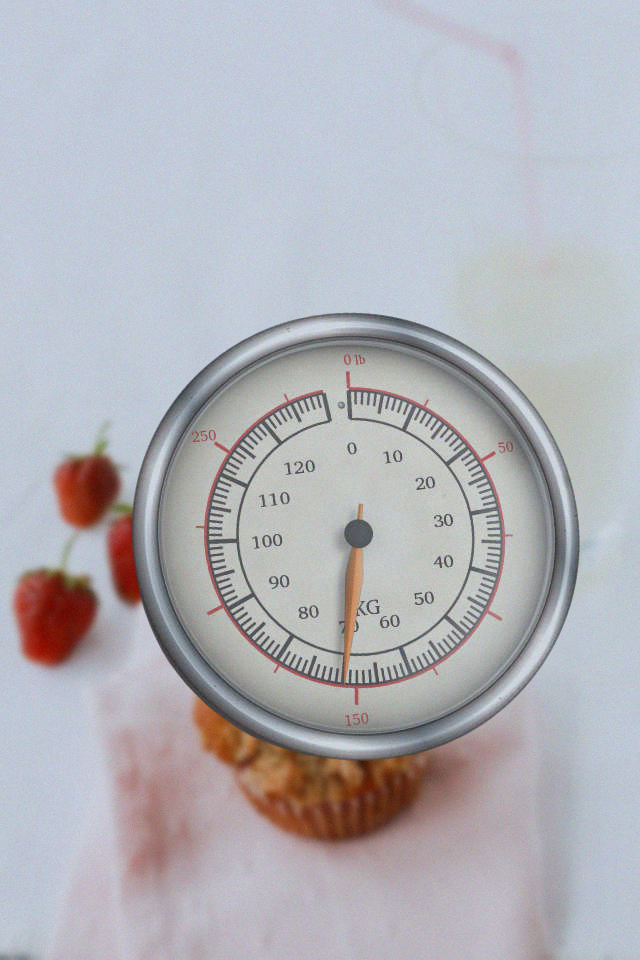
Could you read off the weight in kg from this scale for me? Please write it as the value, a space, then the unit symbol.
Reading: 70 kg
